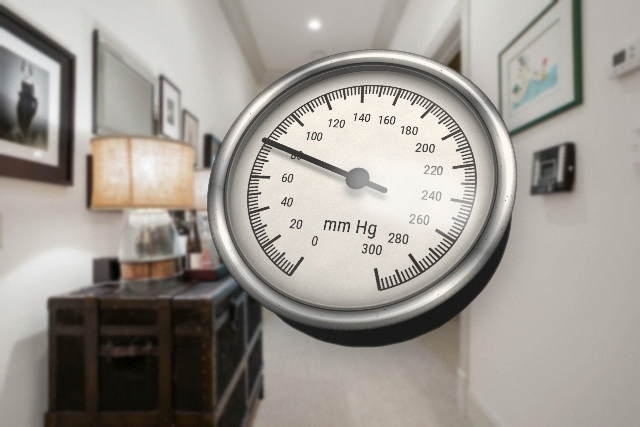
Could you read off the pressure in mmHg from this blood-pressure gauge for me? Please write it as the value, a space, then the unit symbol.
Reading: 80 mmHg
